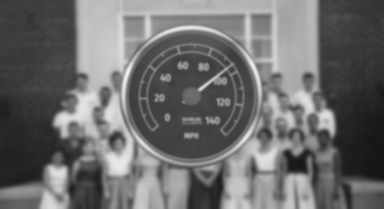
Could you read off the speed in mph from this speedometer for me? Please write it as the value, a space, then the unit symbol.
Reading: 95 mph
